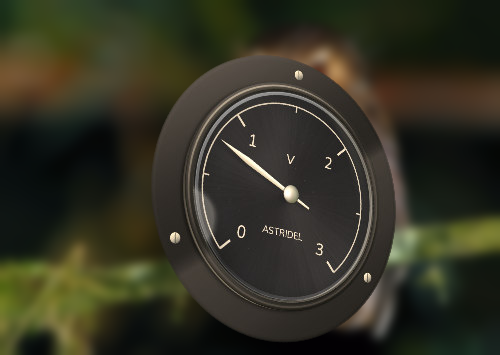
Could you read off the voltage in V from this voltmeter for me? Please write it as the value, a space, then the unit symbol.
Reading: 0.75 V
